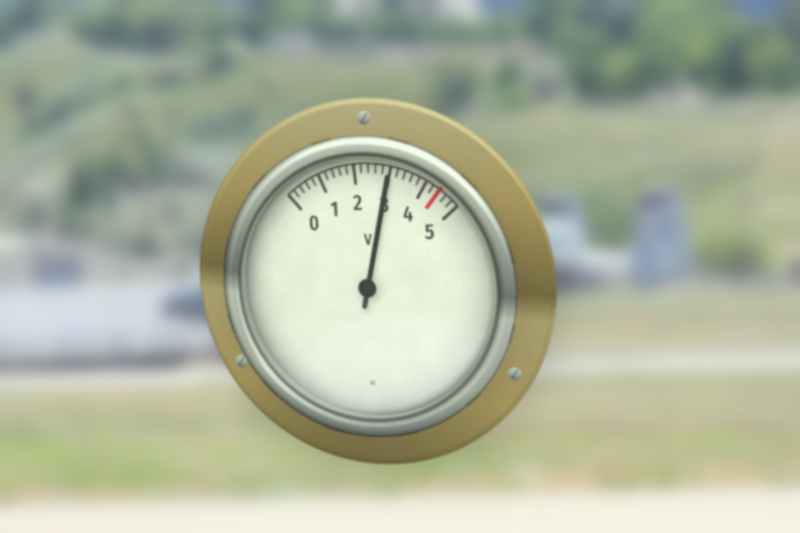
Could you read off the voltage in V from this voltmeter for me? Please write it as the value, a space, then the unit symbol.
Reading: 3 V
